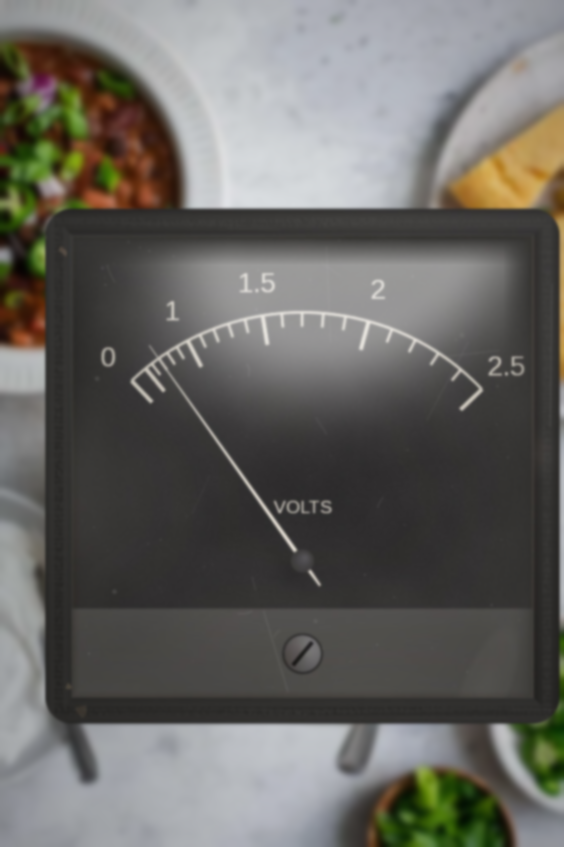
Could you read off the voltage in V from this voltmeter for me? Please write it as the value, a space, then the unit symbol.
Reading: 0.7 V
